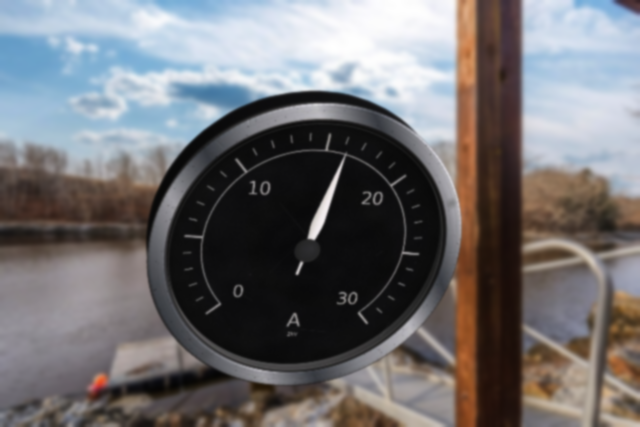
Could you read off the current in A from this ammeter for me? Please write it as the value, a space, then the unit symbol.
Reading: 16 A
